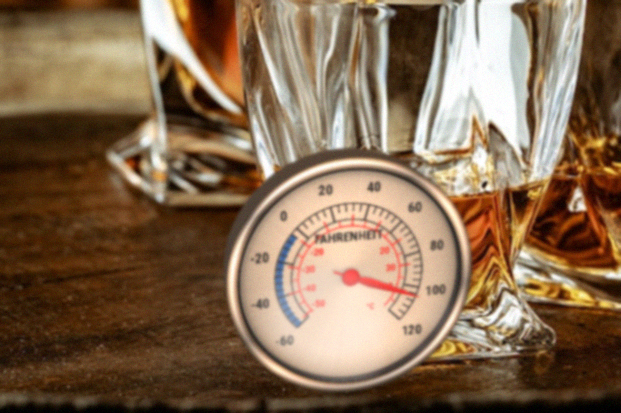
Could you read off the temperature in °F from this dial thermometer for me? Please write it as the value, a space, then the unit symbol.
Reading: 104 °F
